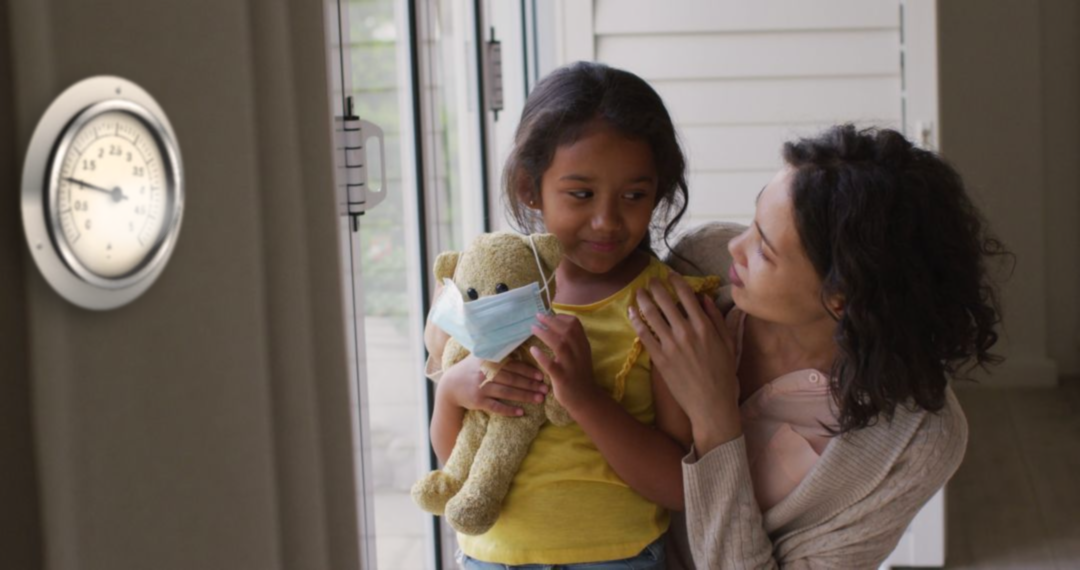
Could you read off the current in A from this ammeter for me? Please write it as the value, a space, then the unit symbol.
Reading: 1 A
